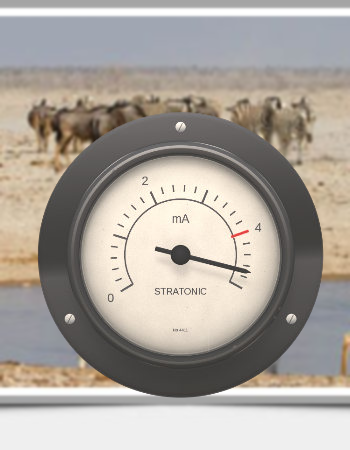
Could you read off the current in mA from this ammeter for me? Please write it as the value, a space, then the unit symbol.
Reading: 4.7 mA
